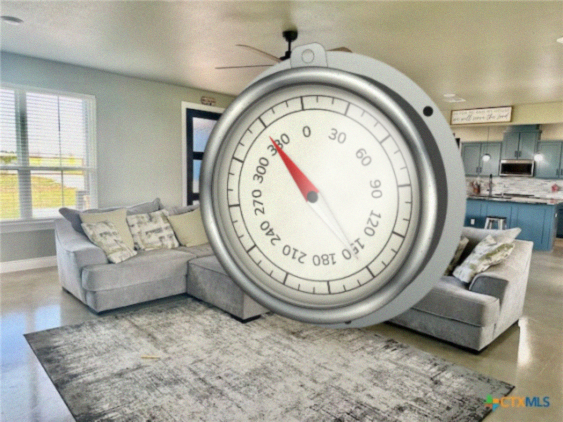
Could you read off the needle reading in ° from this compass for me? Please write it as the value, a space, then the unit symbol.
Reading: 330 °
